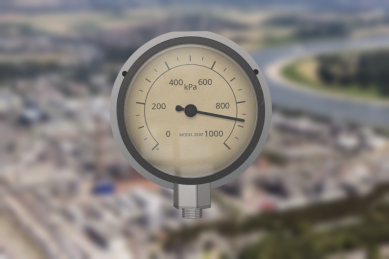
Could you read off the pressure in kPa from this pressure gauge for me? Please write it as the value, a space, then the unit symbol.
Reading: 875 kPa
